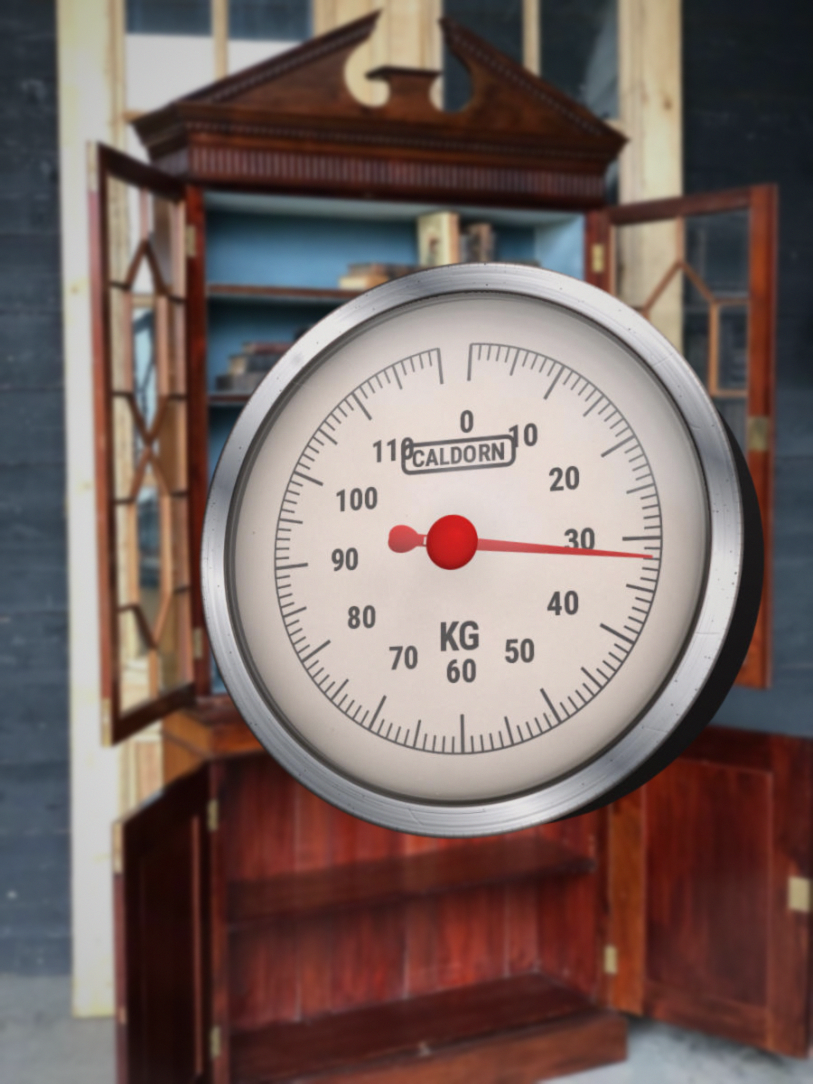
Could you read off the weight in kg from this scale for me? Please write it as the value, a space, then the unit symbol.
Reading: 32 kg
